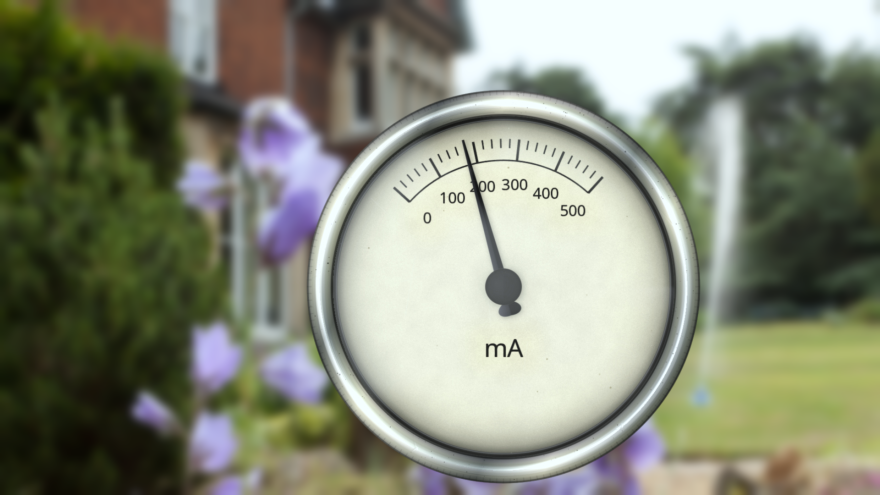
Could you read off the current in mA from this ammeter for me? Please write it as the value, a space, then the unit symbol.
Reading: 180 mA
